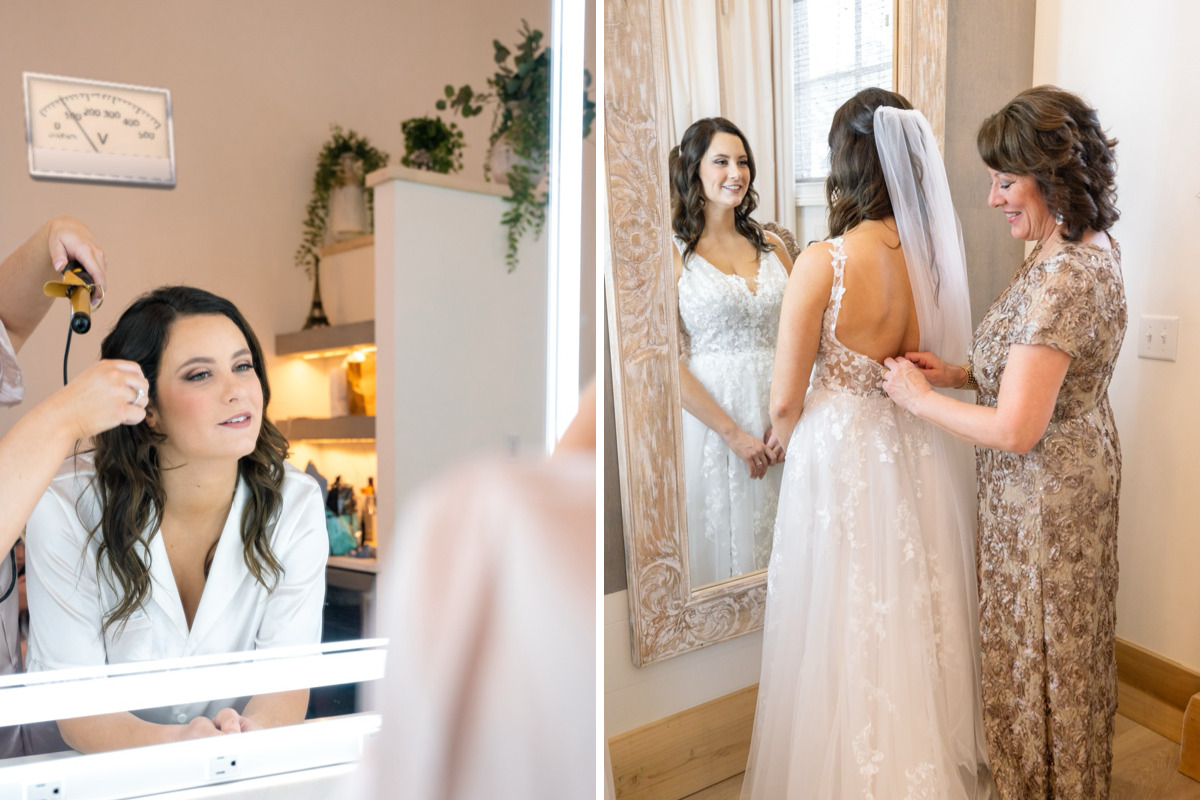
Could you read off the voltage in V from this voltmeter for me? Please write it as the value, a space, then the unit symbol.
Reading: 100 V
